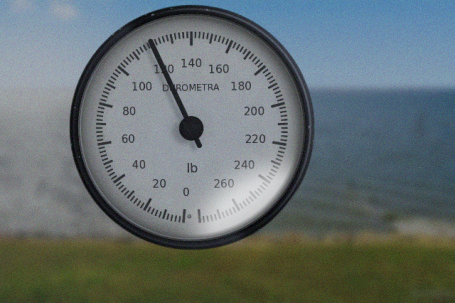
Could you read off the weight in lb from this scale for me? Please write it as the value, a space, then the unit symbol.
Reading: 120 lb
